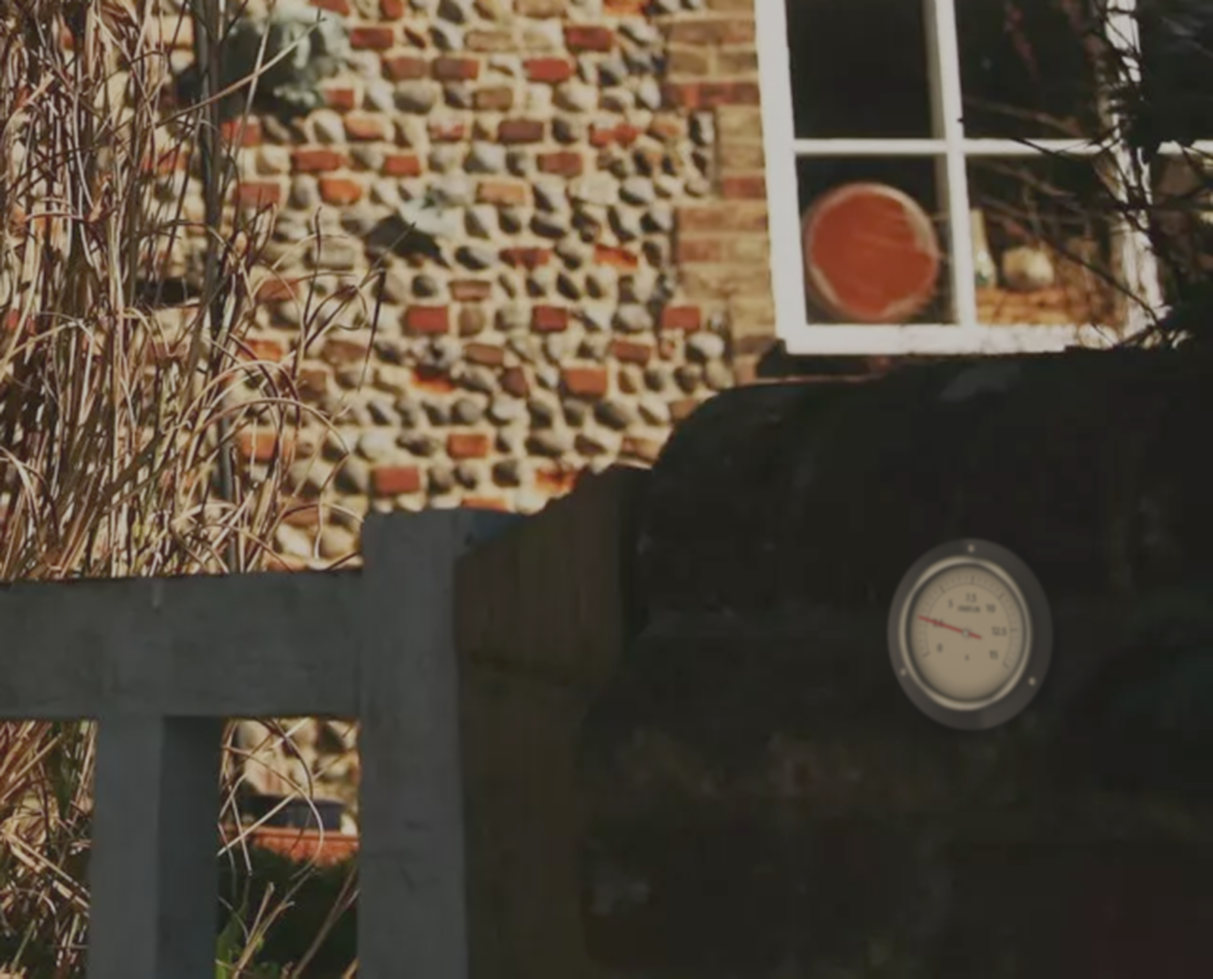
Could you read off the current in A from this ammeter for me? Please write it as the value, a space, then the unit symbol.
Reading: 2.5 A
